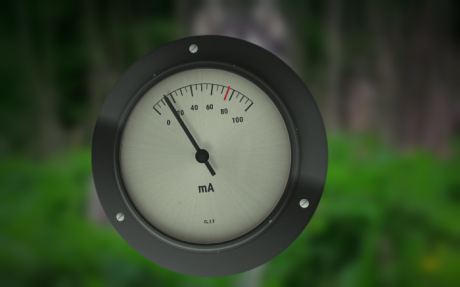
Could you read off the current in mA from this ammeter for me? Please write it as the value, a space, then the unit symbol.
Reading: 15 mA
